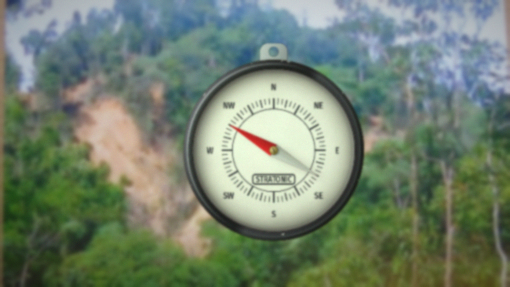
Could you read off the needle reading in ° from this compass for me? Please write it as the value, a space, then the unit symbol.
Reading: 300 °
